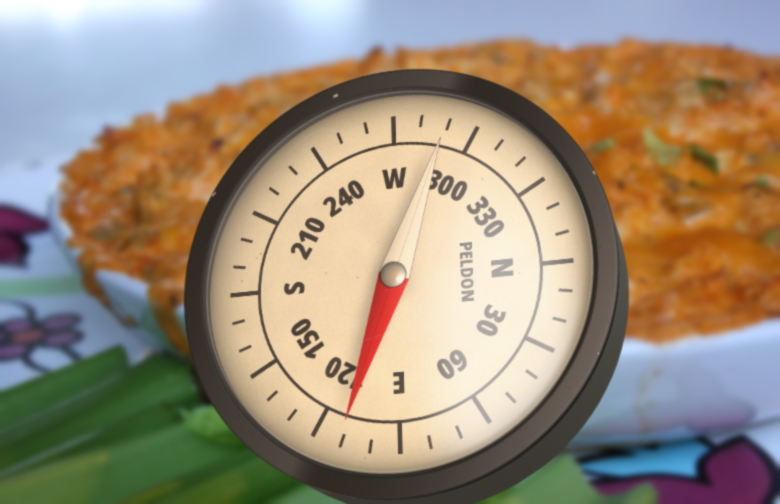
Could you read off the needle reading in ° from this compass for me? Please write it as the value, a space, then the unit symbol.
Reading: 110 °
